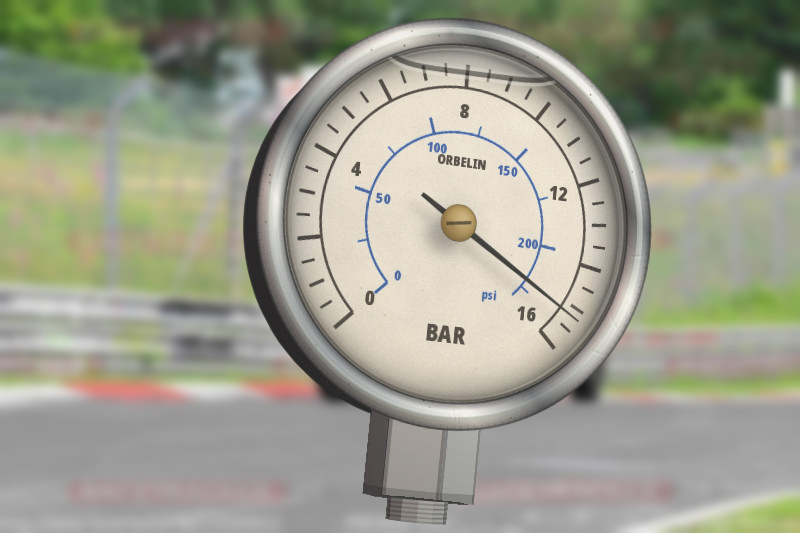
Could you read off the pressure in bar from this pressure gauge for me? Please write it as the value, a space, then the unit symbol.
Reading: 15.25 bar
